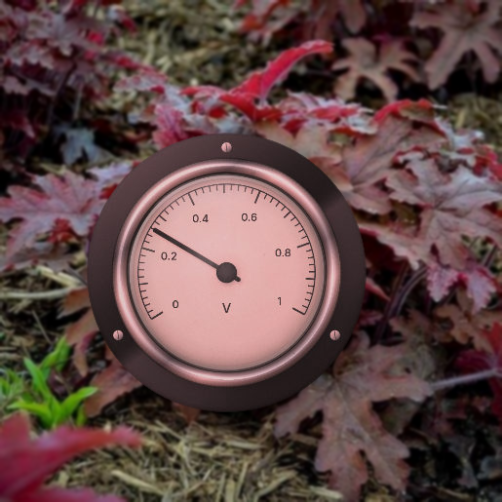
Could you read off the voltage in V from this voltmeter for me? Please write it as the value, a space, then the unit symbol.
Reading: 0.26 V
